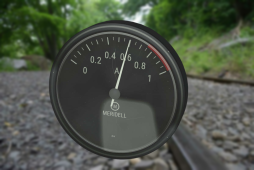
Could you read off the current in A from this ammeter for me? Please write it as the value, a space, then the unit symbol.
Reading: 0.6 A
